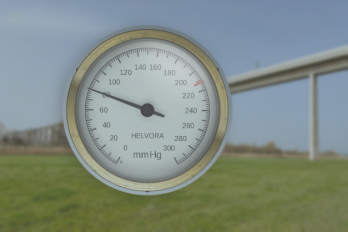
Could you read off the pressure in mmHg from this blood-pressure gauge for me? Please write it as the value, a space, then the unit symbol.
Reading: 80 mmHg
